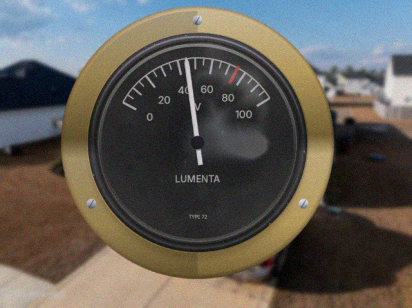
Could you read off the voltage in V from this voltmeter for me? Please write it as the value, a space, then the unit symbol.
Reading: 45 V
